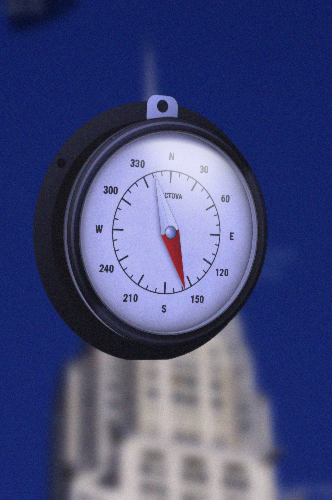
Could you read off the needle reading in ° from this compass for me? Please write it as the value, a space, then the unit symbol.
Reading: 160 °
